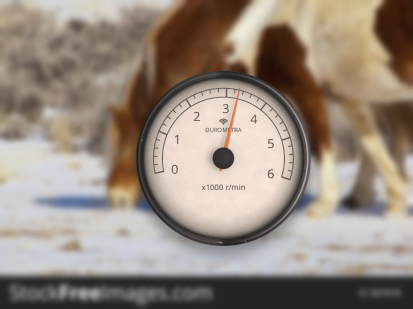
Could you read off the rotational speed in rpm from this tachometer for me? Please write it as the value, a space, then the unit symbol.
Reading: 3300 rpm
